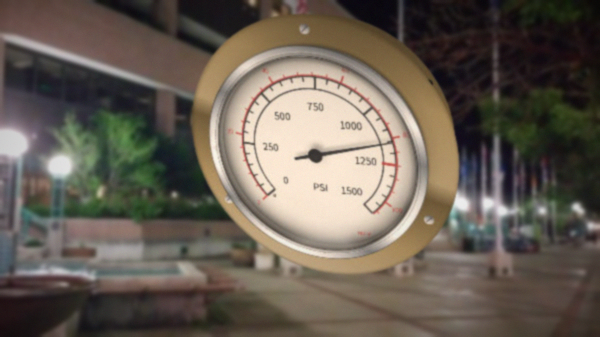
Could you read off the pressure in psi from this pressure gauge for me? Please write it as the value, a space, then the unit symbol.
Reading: 1150 psi
